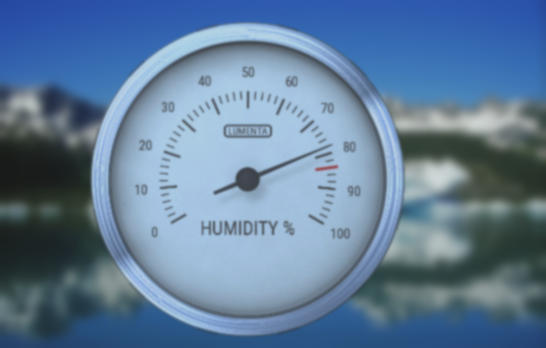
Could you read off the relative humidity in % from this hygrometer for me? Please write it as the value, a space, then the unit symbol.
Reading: 78 %
